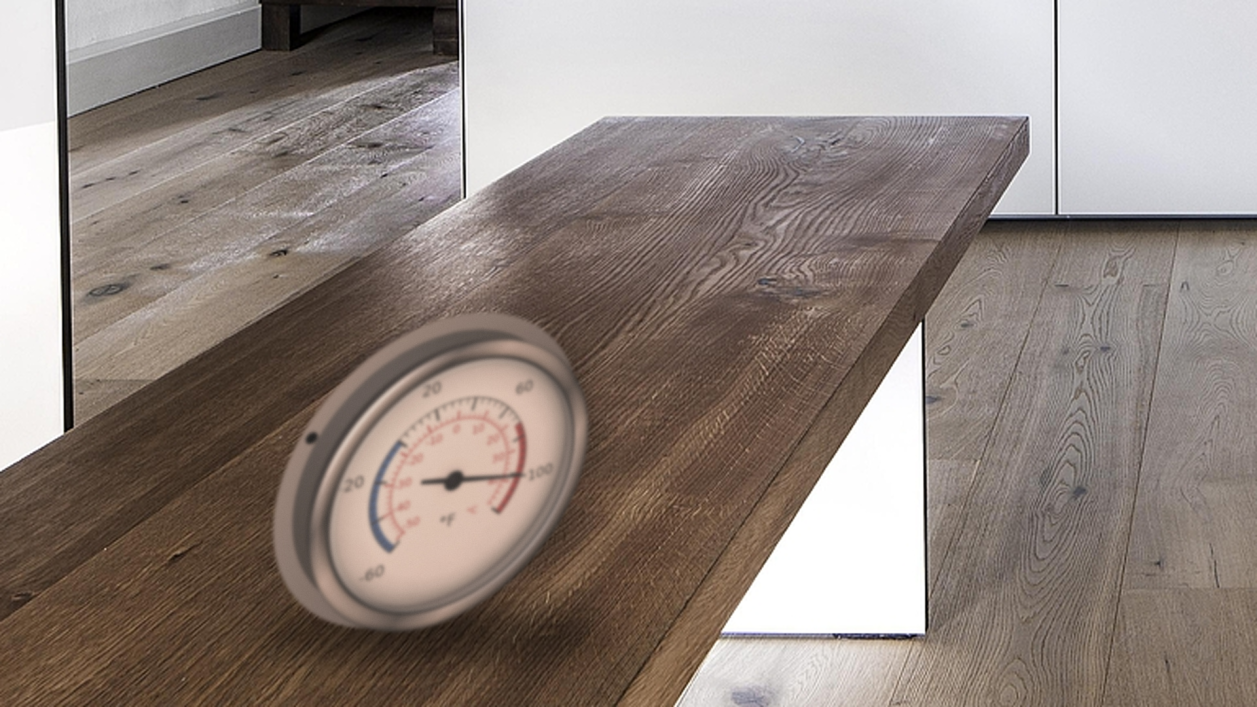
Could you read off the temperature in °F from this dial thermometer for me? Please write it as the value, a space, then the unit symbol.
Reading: 100 °F
